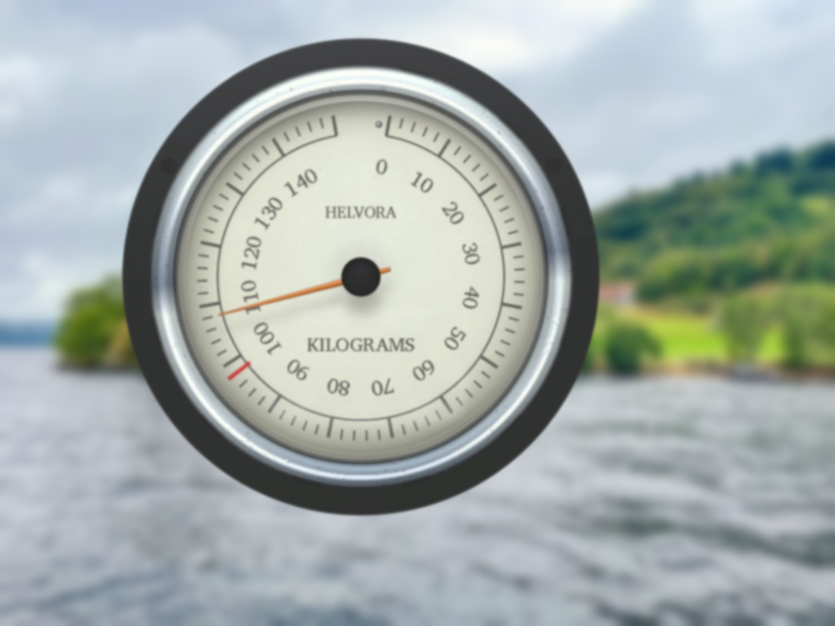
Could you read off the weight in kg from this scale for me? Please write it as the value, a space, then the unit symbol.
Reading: 108 kg
